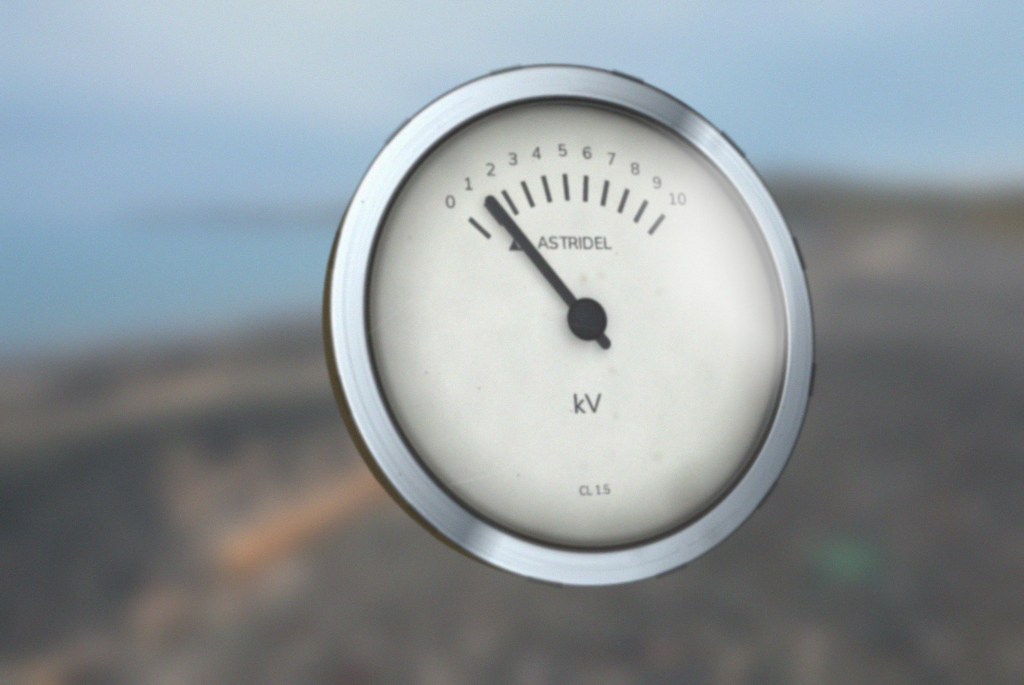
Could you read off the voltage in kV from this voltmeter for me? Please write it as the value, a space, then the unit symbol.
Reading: 1 kV
